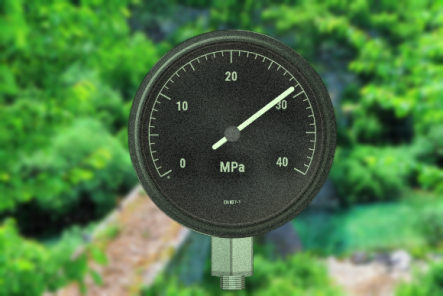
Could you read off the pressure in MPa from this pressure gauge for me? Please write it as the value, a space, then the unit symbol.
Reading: 29 MPa
